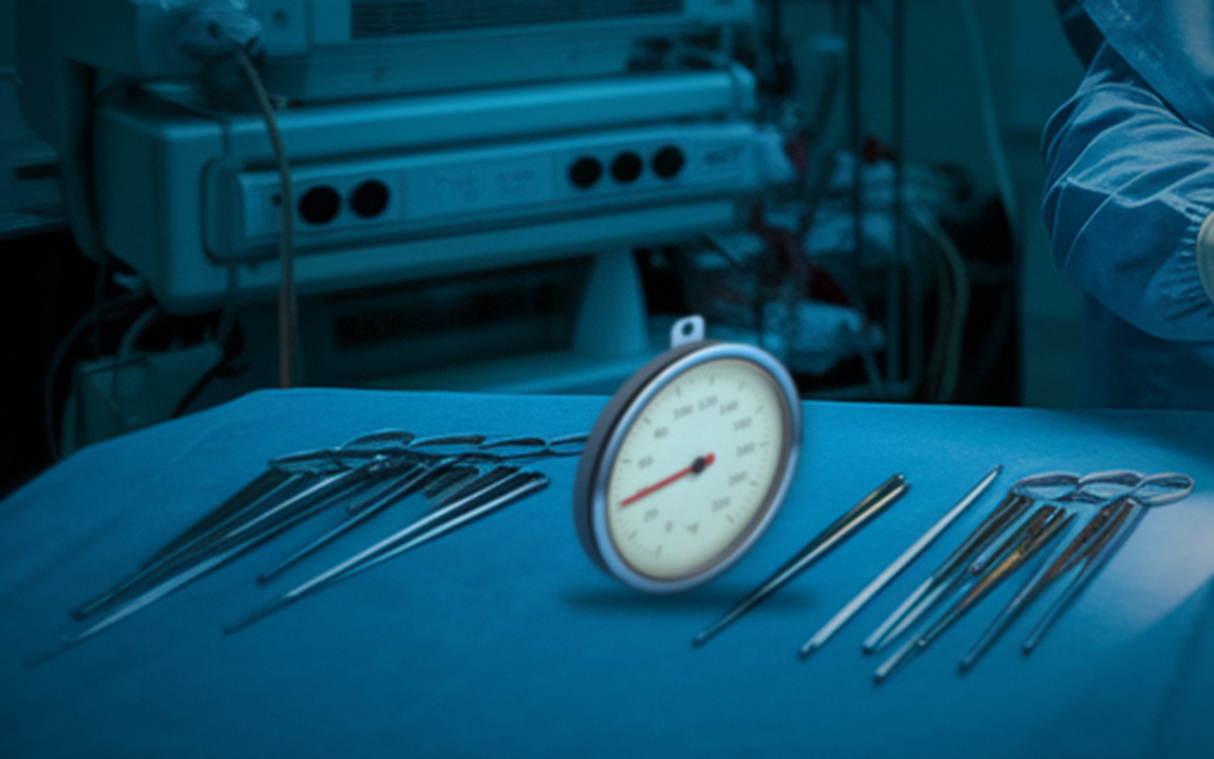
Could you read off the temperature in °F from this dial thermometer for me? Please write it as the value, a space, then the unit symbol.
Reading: 40 °F
